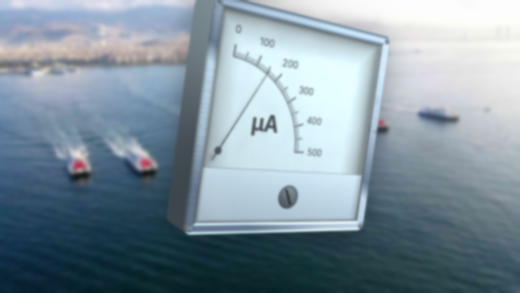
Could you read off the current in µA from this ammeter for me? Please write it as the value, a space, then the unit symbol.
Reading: 150 µA
